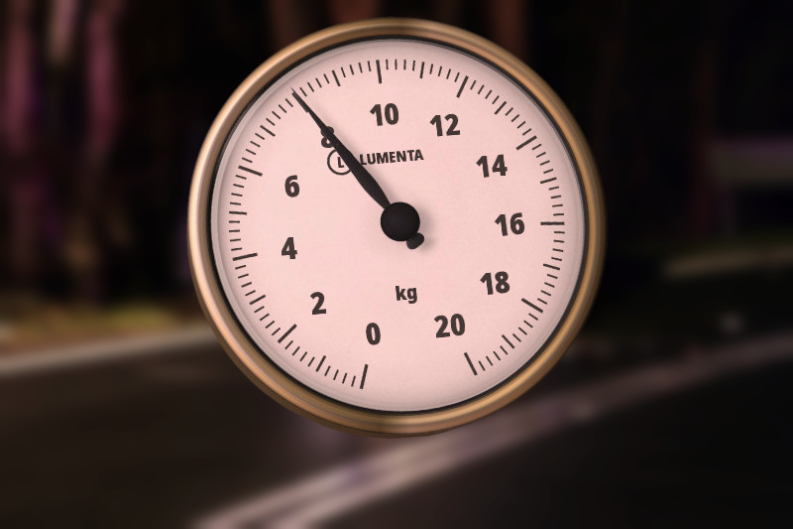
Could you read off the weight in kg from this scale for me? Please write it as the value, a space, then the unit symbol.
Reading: 8 kg
